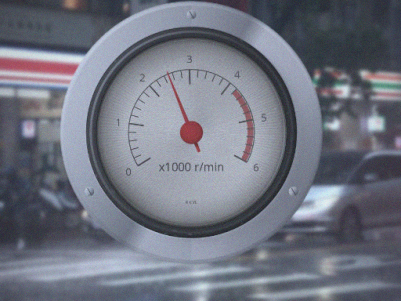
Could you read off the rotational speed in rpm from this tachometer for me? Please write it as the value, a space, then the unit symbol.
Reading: 2500 rpm
